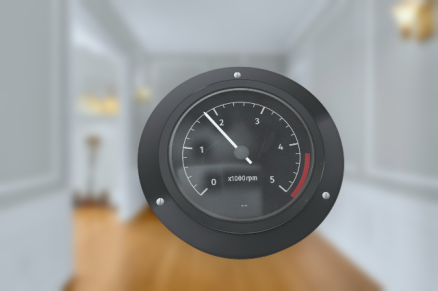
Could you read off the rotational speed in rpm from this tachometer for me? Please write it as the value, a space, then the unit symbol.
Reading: 1800 rpm
